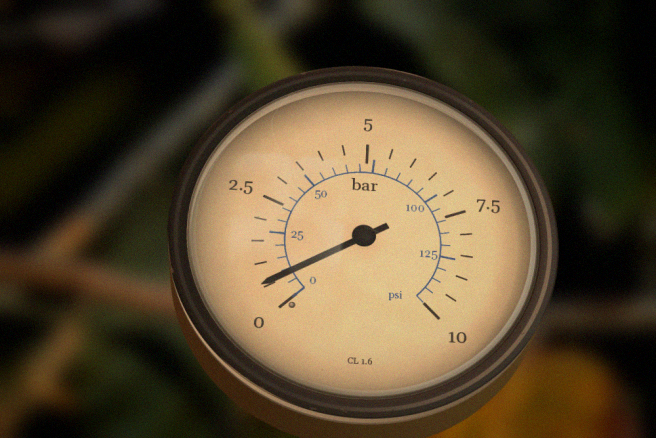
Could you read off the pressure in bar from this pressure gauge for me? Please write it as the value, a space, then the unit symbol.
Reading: 0.5 bar
